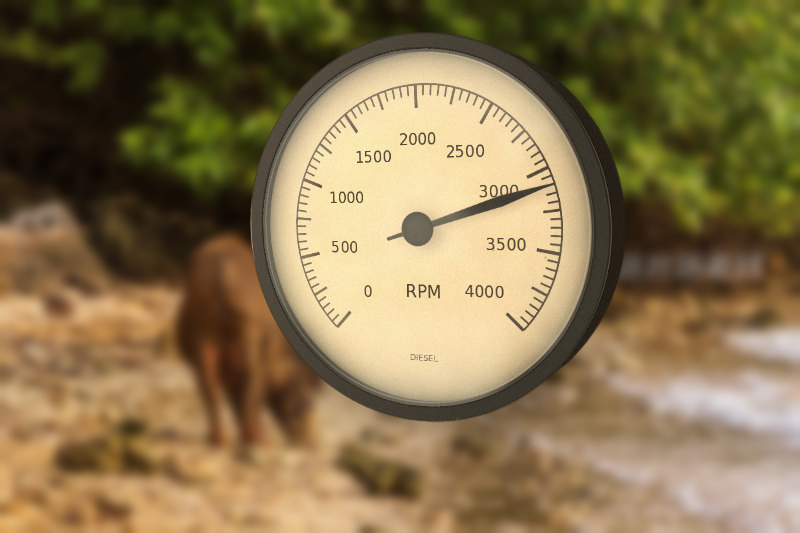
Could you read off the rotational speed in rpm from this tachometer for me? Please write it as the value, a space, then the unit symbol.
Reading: 3100 rpm
